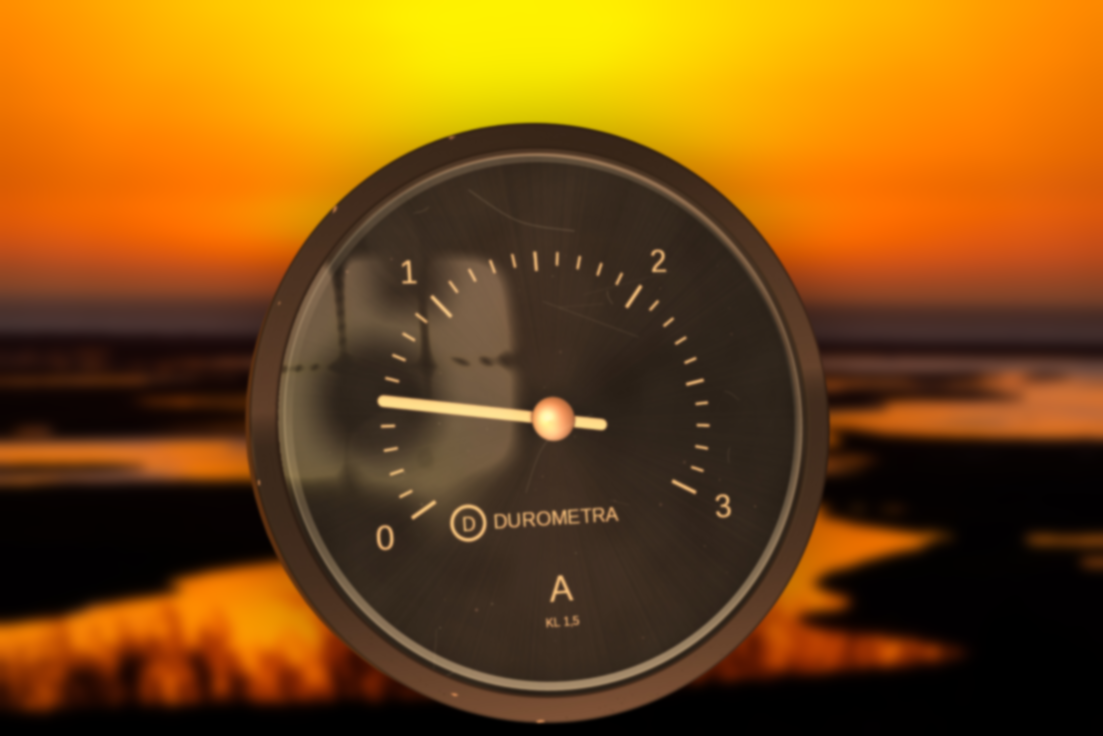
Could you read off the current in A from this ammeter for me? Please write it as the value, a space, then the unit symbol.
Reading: 0.5 A
